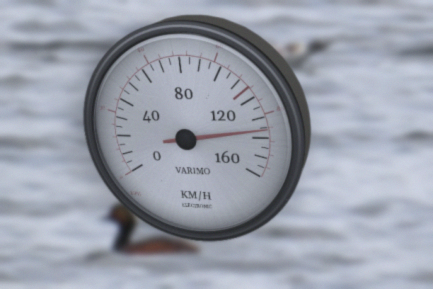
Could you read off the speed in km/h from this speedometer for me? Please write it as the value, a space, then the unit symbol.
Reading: 135 km/h
